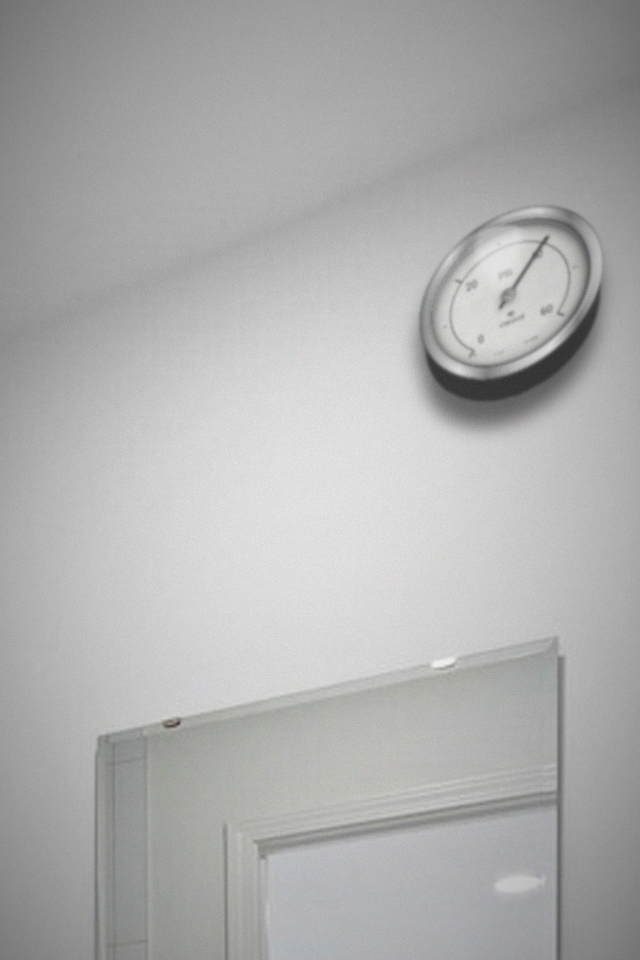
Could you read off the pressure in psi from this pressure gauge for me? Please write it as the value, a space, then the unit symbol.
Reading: 40 psi
